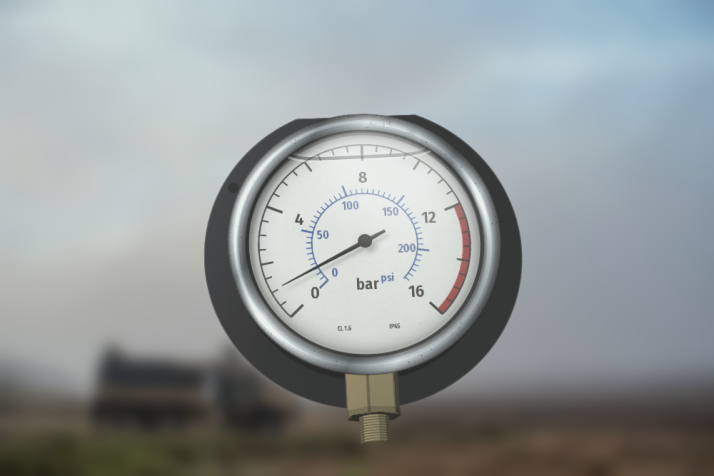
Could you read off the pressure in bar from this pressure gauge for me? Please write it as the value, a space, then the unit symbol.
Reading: 1 bar
